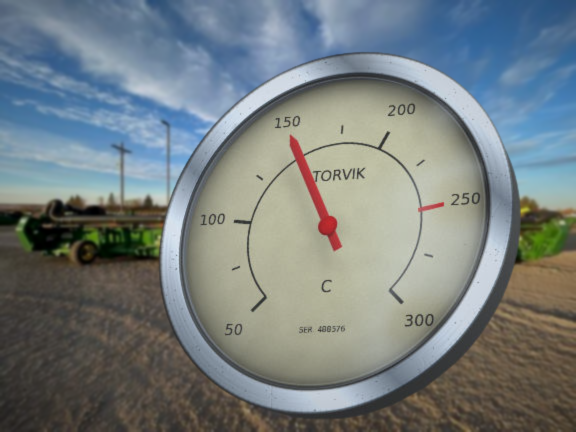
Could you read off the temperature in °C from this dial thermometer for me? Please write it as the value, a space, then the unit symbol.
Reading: 150 °C
